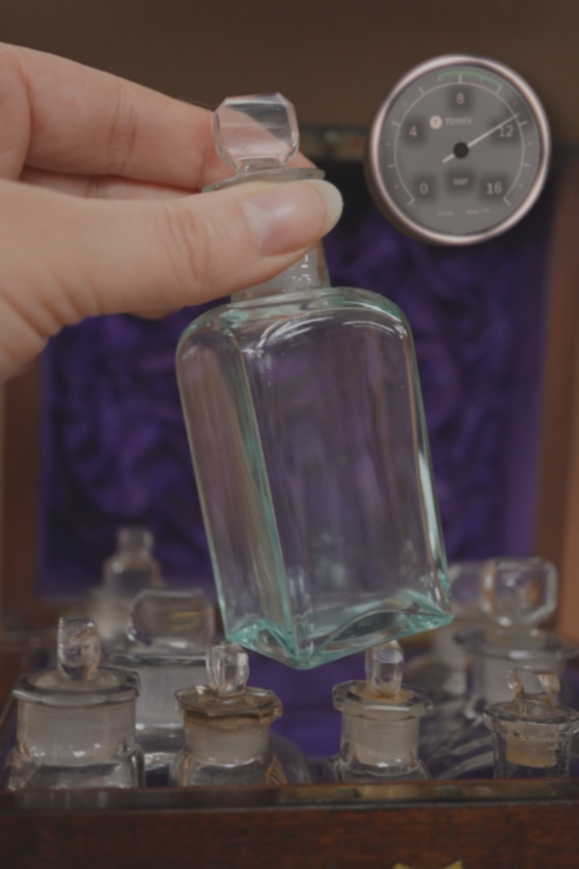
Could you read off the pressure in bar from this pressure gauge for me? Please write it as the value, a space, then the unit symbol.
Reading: 11.5 bar
